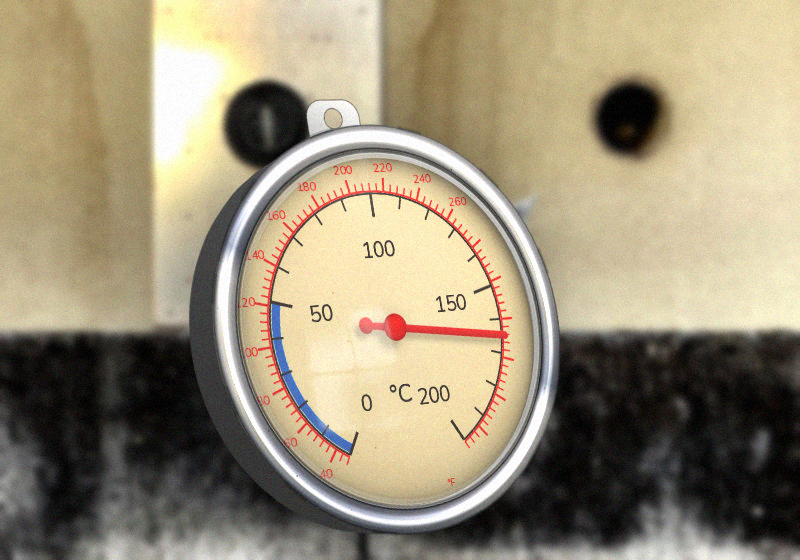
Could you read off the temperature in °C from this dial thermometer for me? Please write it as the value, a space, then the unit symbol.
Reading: 165 °C
